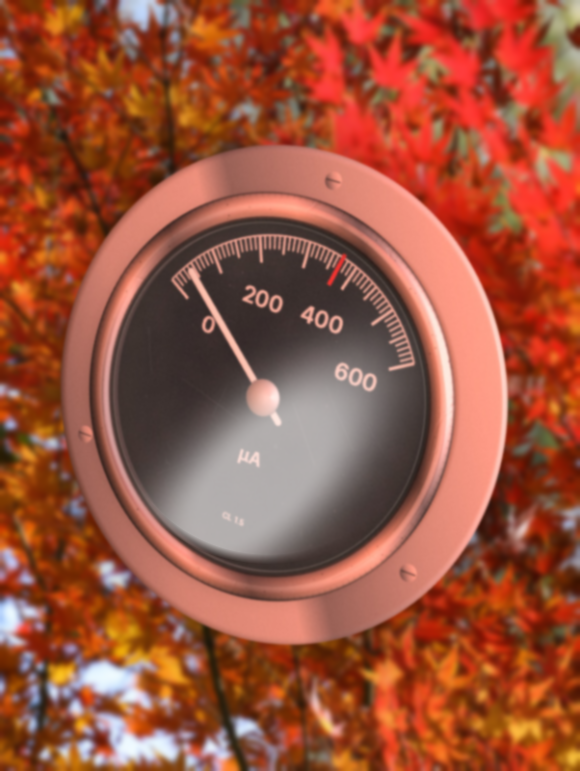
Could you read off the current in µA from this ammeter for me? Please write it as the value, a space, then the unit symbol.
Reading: 50 µA
